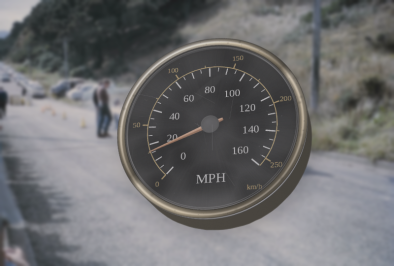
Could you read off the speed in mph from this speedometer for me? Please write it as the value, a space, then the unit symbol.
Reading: 15 mph
